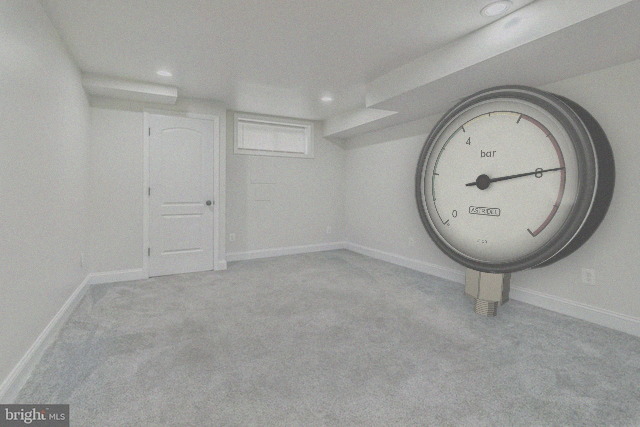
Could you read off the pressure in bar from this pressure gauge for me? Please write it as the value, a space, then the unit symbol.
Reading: 8 bar
